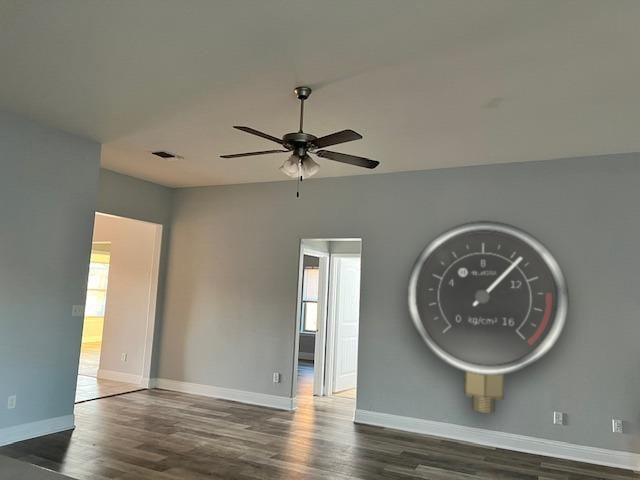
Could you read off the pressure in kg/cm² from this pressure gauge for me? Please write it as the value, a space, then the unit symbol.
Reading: 10.5 kg/cm²
